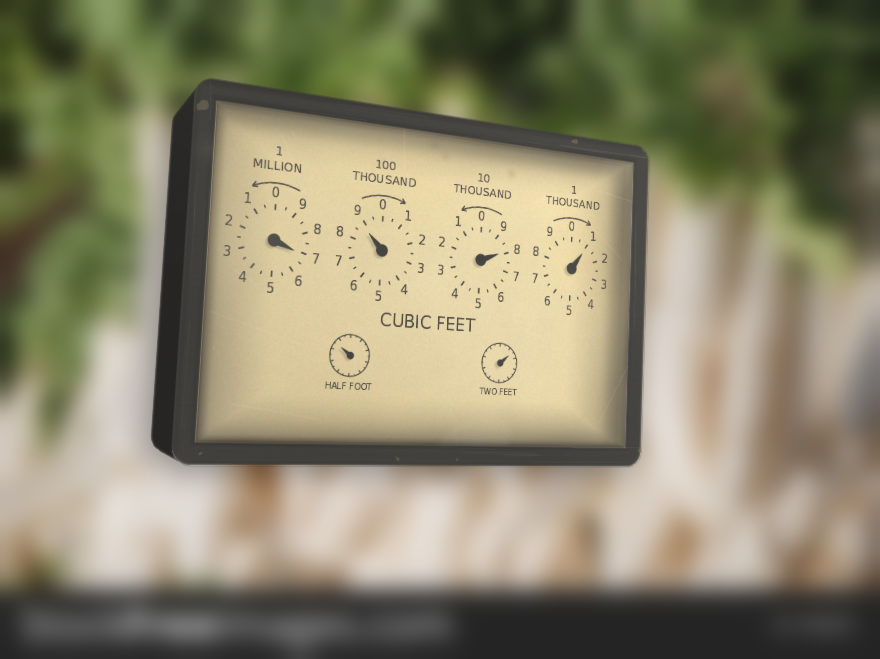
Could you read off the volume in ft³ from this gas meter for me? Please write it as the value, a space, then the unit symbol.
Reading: 688100 ft³
